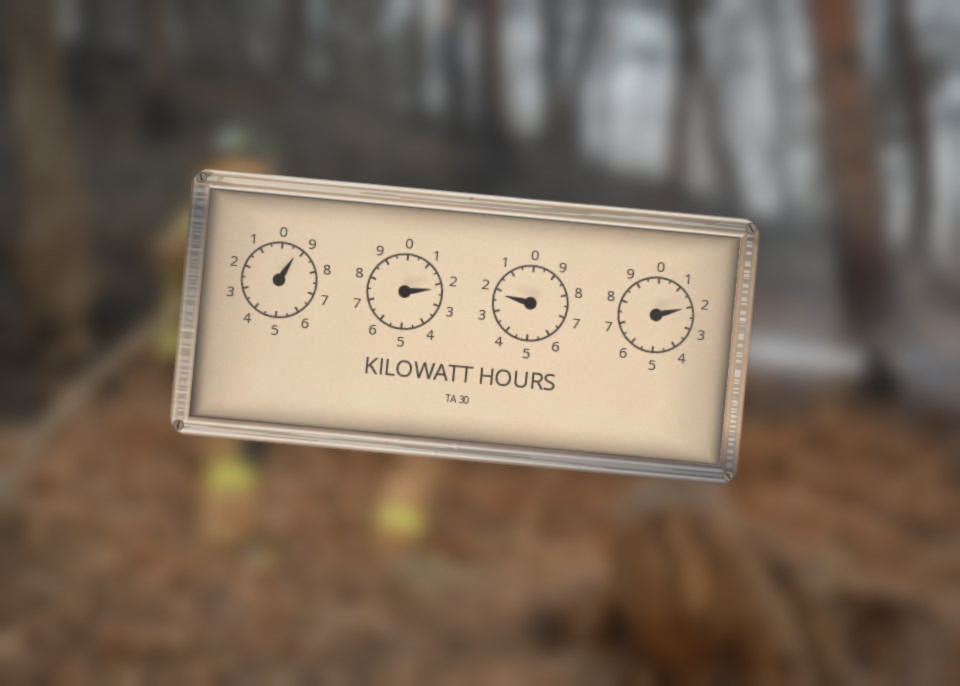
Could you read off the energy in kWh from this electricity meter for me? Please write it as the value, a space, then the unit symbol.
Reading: 9222 kWh
